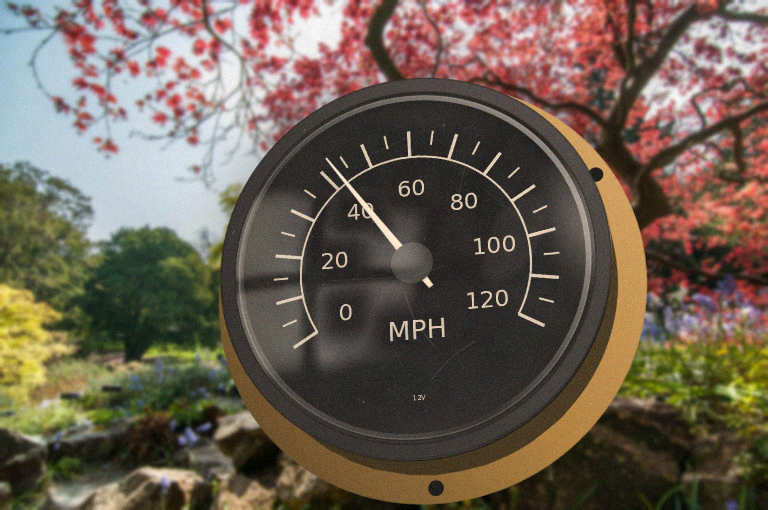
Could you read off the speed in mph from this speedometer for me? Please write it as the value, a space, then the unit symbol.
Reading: 42.5 mph
